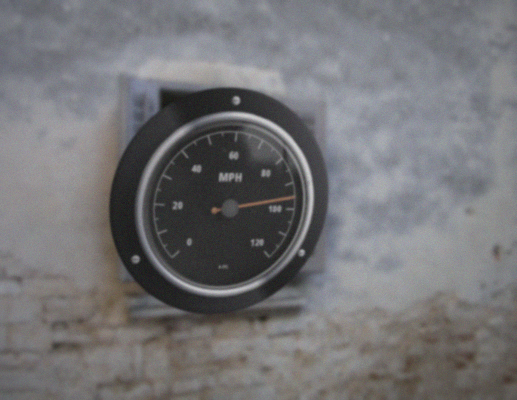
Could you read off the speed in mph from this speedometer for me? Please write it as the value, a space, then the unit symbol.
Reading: 95 mph
